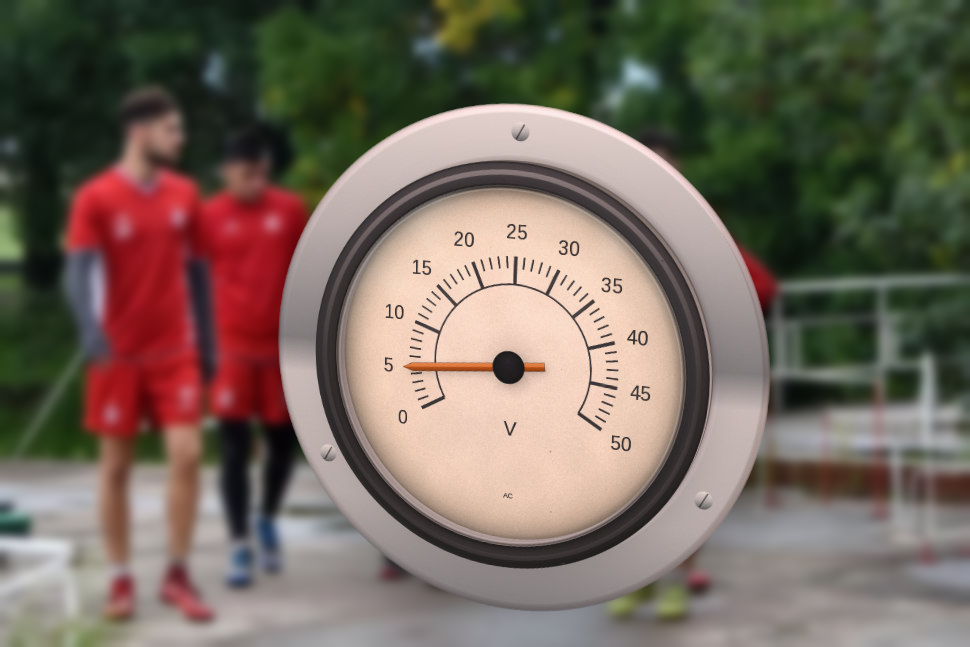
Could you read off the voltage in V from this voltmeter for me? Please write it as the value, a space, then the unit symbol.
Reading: 5 V
